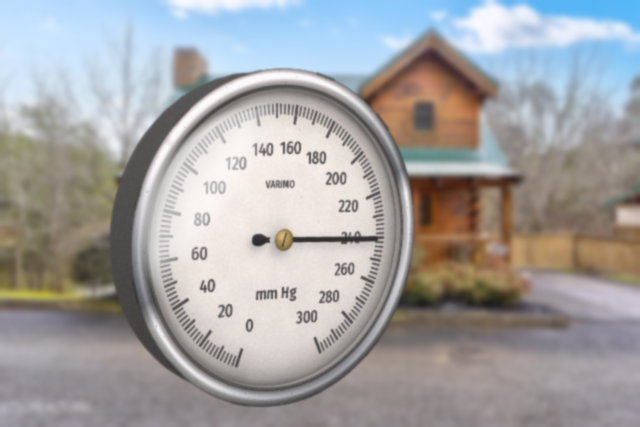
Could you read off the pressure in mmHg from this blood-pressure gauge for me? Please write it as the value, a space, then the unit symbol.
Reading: 240 mmHg
